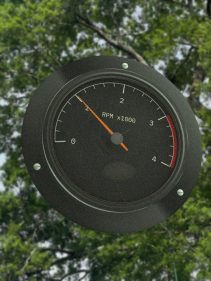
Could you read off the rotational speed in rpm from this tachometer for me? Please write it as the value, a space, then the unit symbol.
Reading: 1000 rpm
